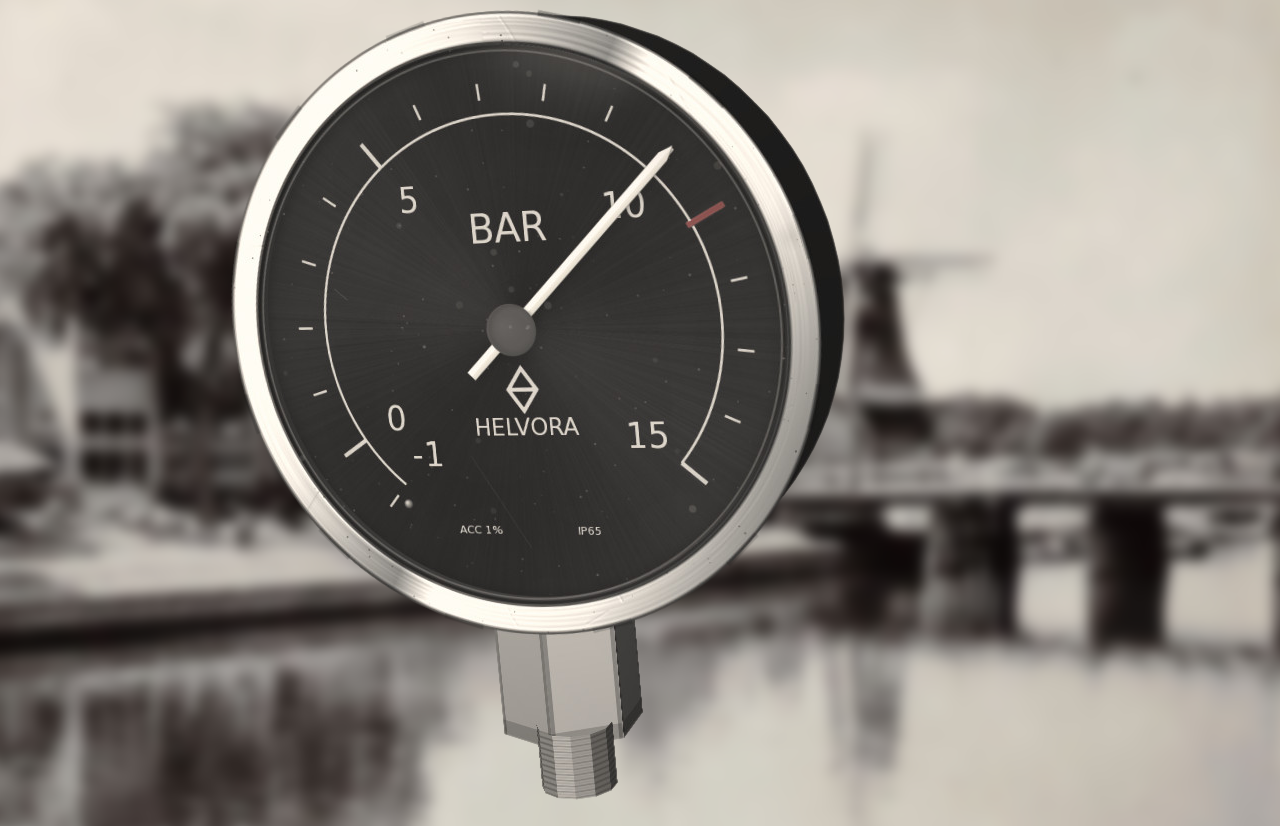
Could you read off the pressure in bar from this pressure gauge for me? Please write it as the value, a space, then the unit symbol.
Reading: 10 bar
